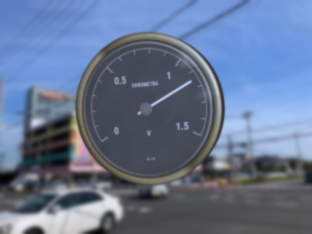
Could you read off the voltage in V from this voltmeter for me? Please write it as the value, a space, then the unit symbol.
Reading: 1.15 V
